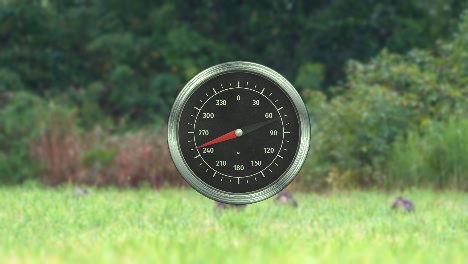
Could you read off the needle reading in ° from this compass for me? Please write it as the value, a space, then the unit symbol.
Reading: 250 °
